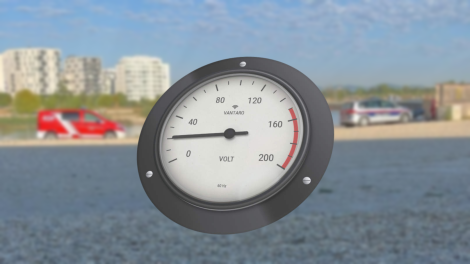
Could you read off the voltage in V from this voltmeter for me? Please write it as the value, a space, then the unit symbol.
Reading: 20 V
